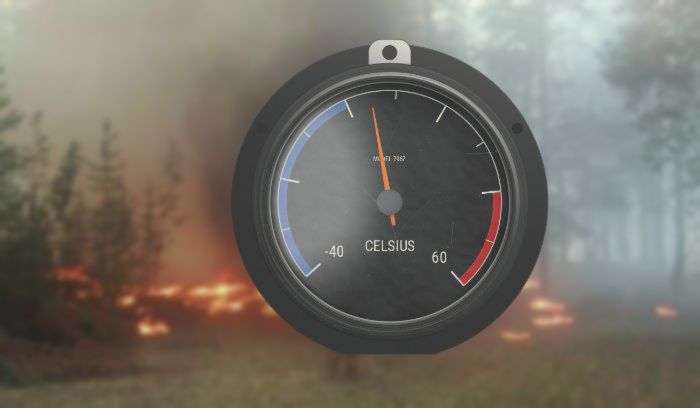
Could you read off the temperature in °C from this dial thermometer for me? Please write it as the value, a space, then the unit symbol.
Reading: 5 °C
